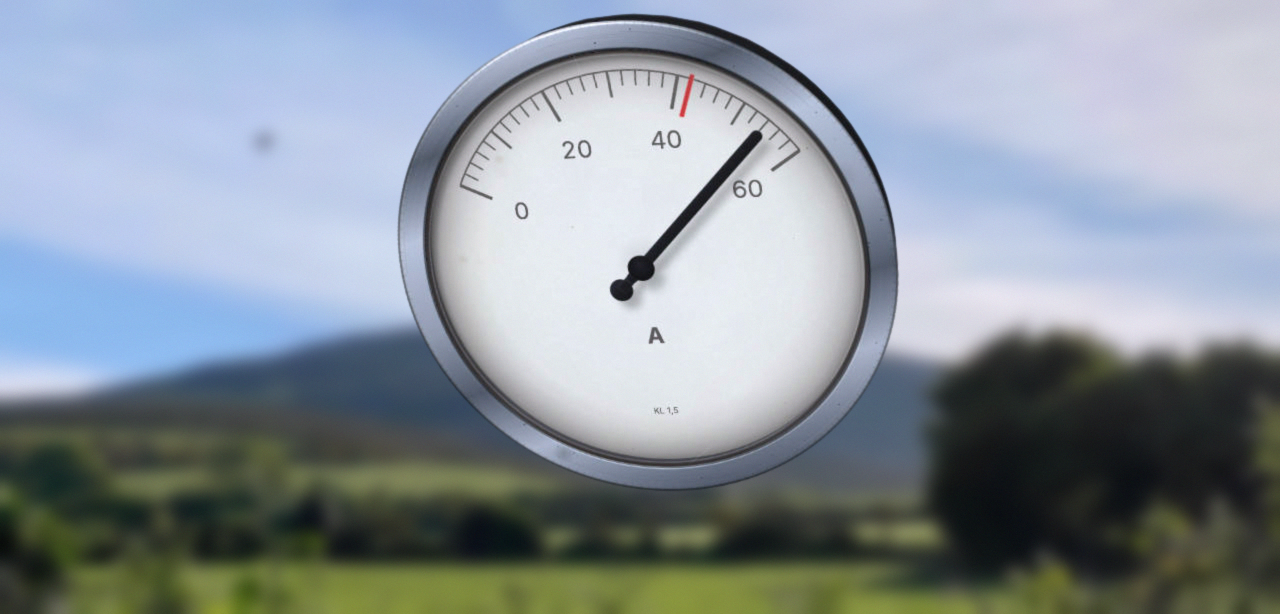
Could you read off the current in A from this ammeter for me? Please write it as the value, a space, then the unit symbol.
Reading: 54 A
